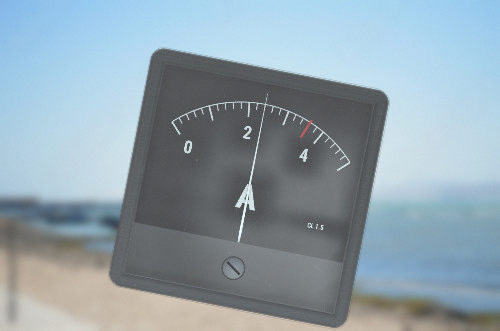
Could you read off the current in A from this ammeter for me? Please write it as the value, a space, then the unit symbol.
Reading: 2.4 A
